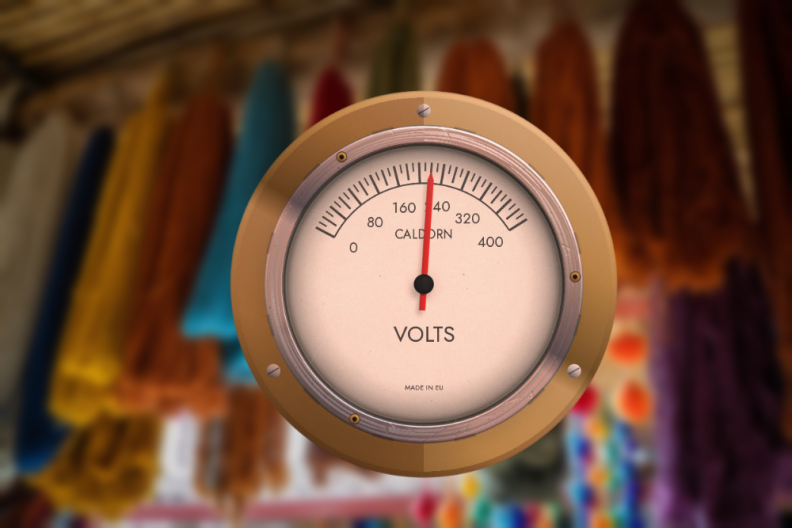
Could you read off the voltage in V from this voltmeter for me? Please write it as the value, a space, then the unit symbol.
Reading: 220 V
